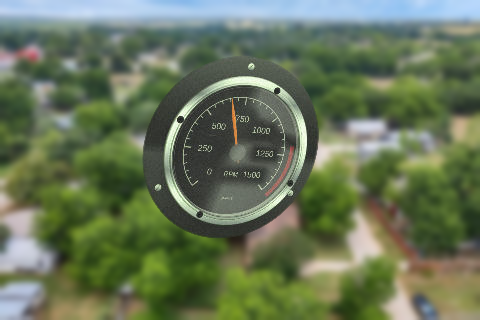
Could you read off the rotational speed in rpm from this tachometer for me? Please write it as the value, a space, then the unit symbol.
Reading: 650 rpm
